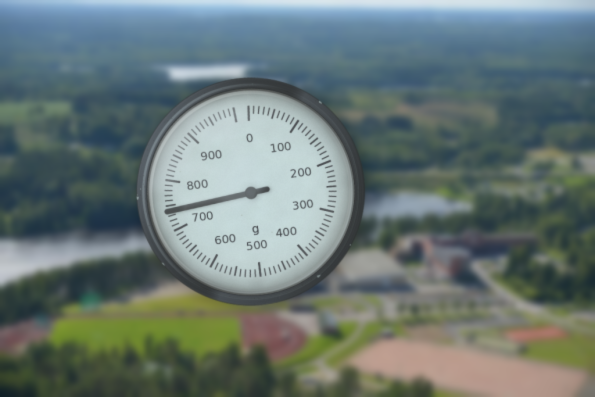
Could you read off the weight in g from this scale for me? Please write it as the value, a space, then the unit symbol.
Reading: 740 g
